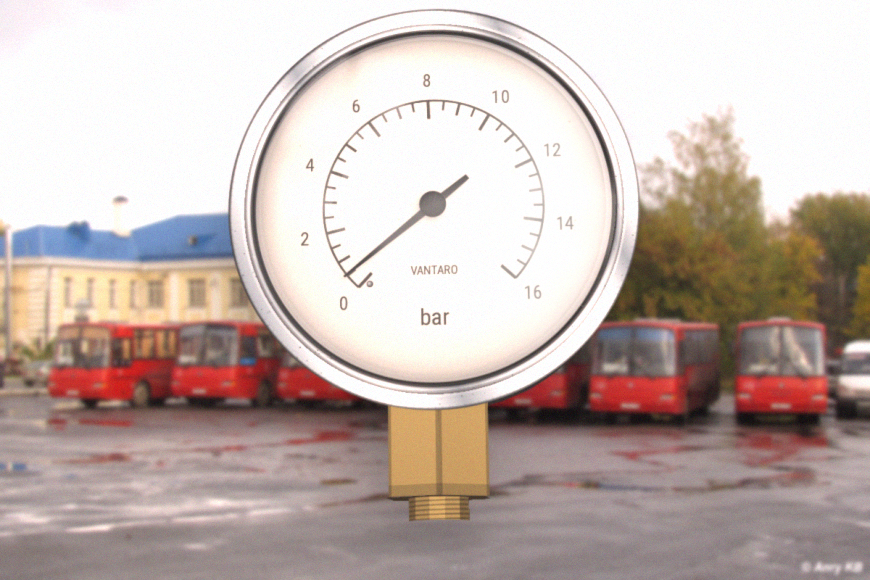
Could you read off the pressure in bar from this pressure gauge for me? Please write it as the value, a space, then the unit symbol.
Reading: 0.5 bar
